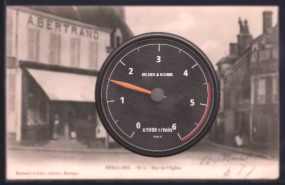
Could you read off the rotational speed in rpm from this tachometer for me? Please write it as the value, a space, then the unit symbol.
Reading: 1500 rpm
